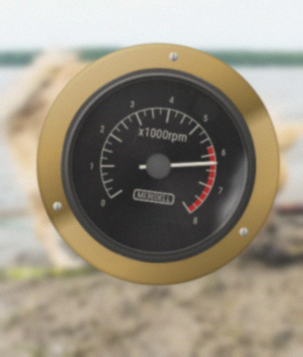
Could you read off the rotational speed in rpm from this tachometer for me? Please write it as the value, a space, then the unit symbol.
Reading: 6250 rpm
